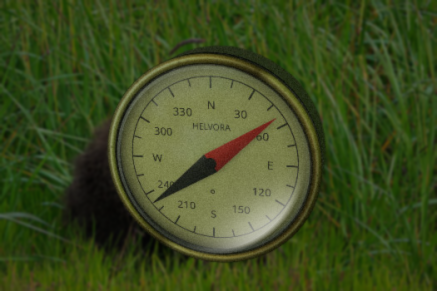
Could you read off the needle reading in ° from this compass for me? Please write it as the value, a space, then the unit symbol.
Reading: 52.5 °
